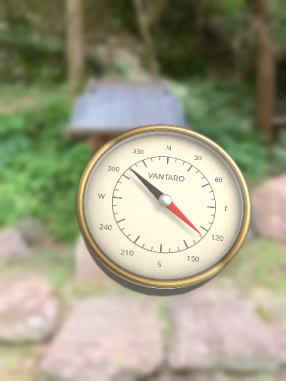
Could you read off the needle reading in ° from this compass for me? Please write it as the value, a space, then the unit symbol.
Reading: 130 °
